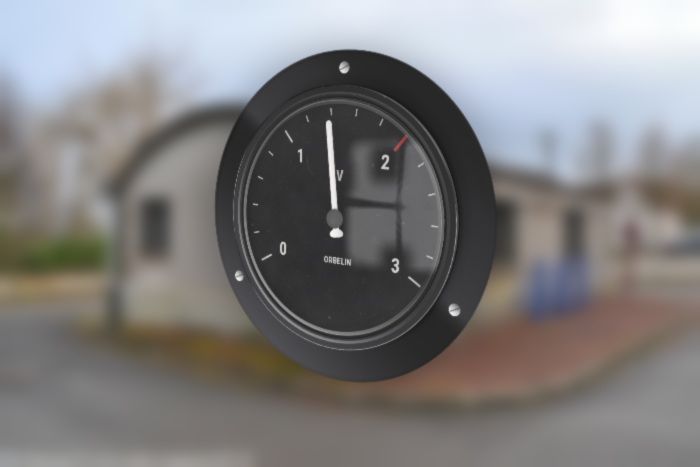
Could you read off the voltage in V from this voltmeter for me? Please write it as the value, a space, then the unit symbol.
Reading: 1.4 V
